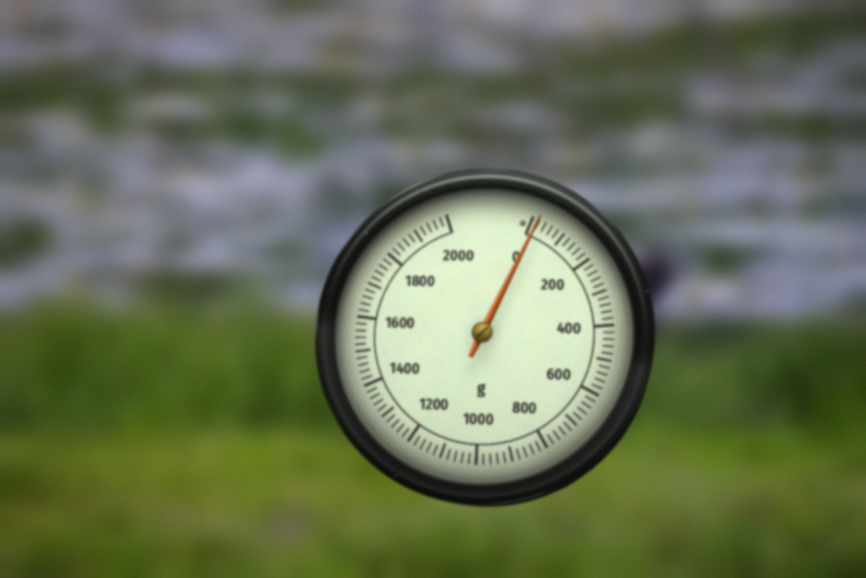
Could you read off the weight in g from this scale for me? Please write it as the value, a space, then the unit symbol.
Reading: 20 g
